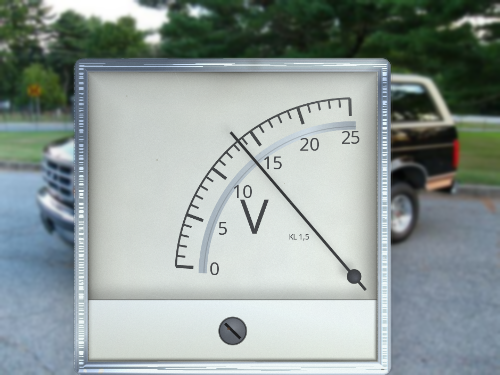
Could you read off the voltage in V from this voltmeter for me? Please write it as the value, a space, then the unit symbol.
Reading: 13.5 V
